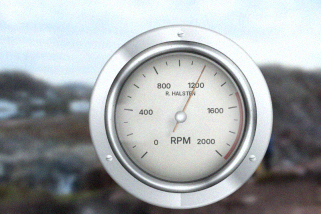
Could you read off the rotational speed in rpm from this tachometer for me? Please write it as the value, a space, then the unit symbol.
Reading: 1200 rpm
